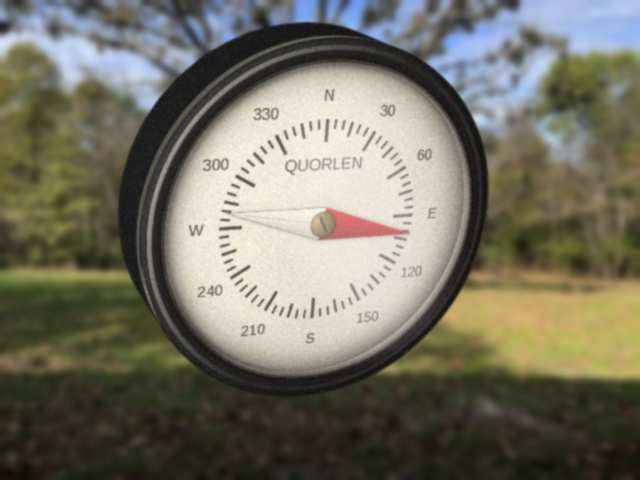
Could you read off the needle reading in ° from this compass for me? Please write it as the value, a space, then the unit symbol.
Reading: 100 °
